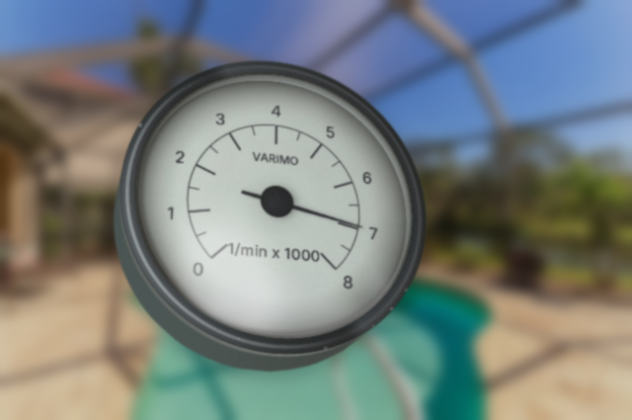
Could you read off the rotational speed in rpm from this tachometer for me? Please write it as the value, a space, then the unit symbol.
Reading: 7000 rpm
